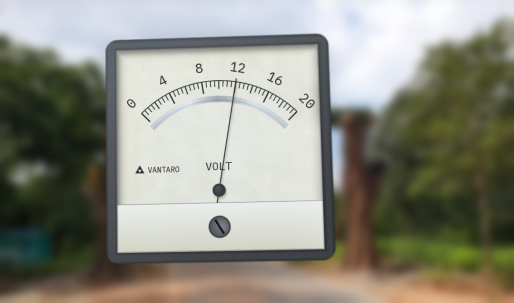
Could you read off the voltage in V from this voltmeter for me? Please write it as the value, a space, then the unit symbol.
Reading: 12 V
